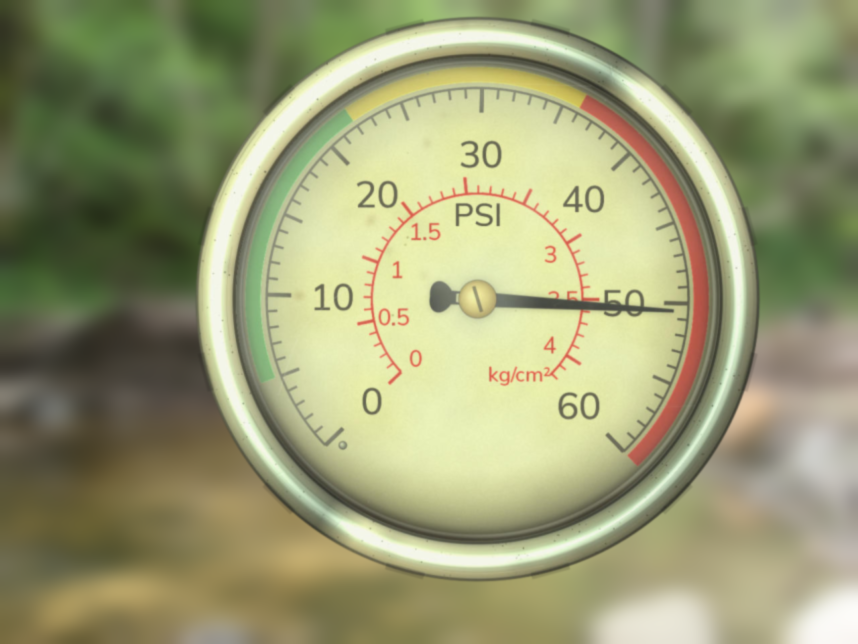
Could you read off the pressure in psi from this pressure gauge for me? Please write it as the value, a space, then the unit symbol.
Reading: 50.5 psi
